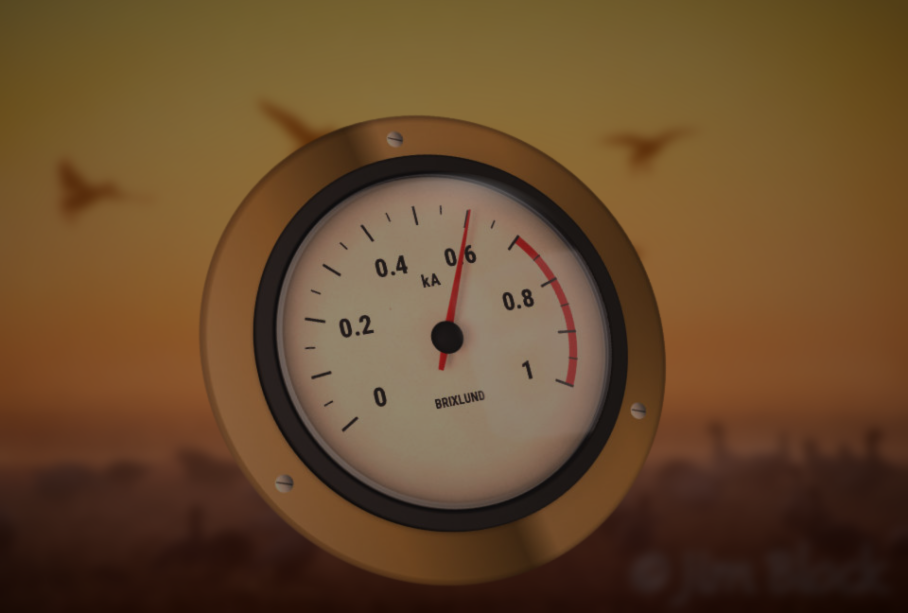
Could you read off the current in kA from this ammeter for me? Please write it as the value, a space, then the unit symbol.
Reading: 0.6 kA
